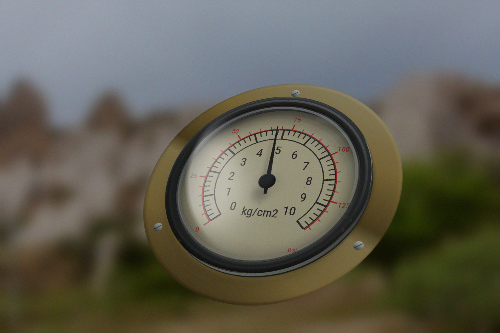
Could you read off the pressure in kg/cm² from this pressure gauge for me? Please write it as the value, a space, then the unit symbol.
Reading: 4.8 kg/cm²
